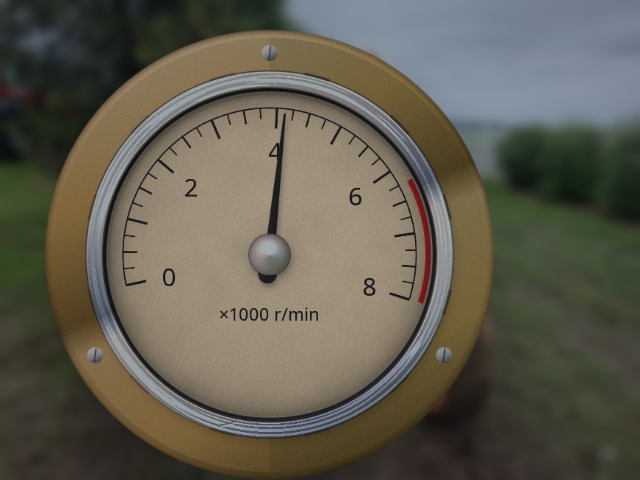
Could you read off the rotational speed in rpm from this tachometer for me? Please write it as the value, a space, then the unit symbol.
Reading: 4125 rpm
